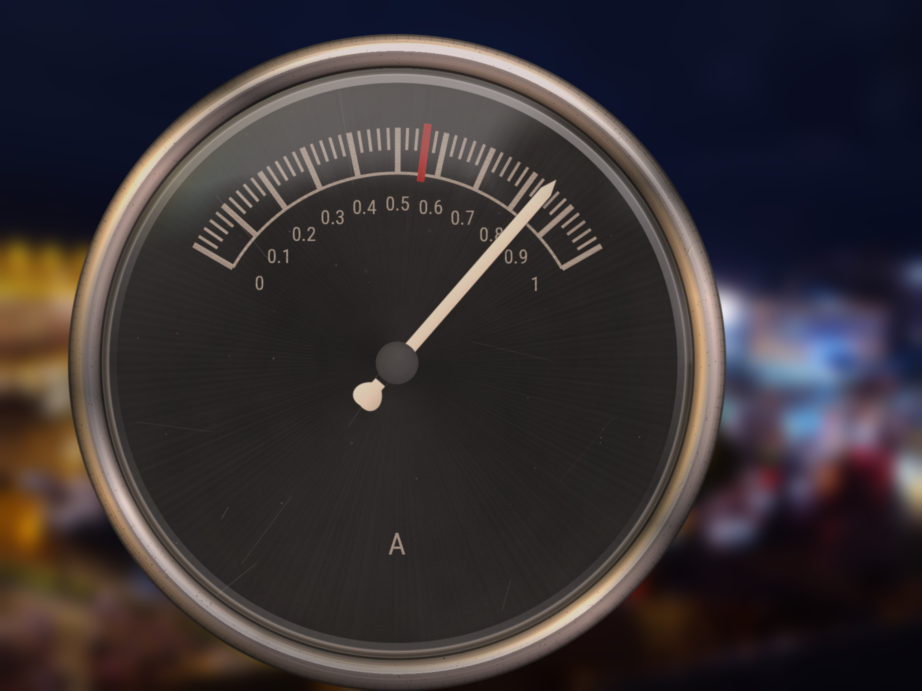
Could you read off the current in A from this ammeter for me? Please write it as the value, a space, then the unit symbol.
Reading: 0.84 A
